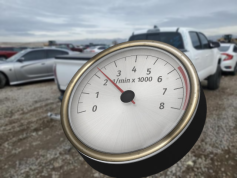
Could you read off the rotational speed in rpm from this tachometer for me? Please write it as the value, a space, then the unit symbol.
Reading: 2250 rpm
